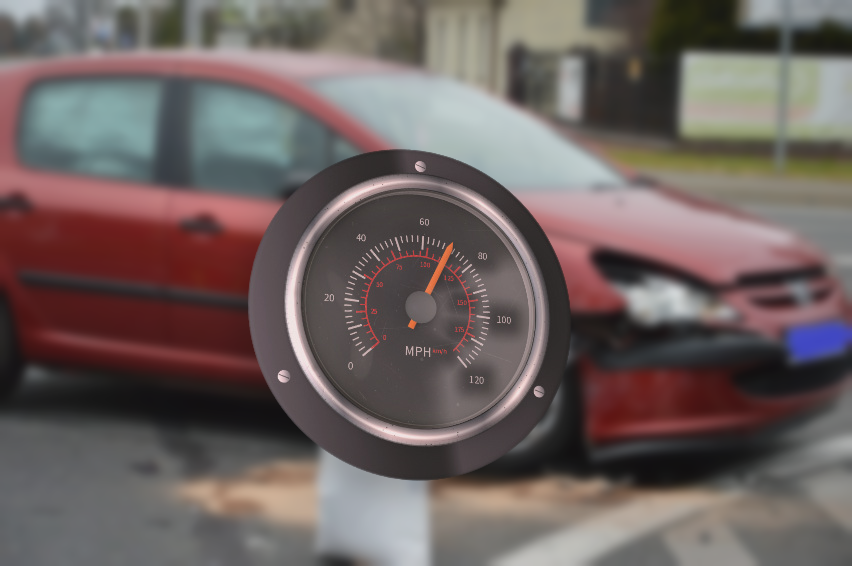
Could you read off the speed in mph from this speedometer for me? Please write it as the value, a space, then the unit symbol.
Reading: 70 mph
